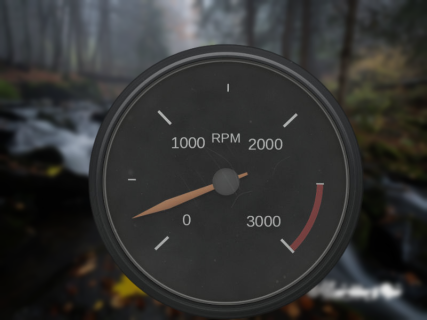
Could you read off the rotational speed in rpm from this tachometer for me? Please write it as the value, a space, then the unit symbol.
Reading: 250 rpm
